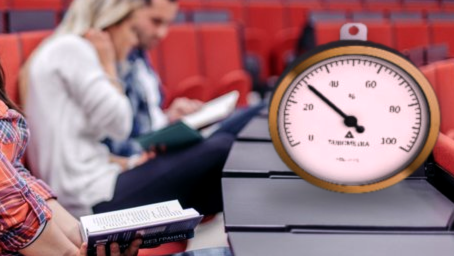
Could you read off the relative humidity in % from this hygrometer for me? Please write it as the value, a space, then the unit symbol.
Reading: 30 %
